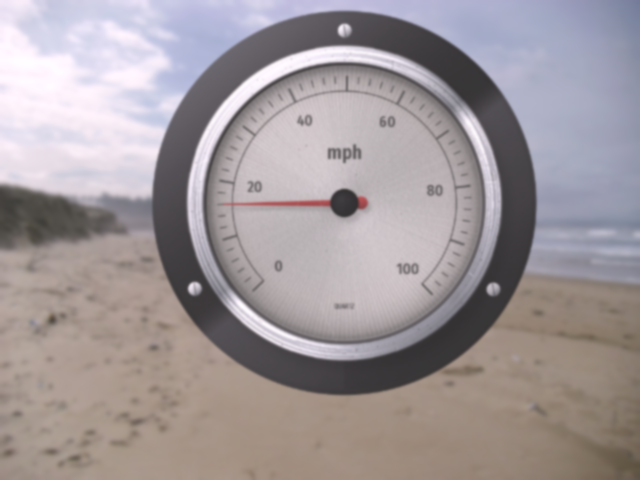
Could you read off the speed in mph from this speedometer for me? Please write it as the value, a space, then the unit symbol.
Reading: 16 mph
